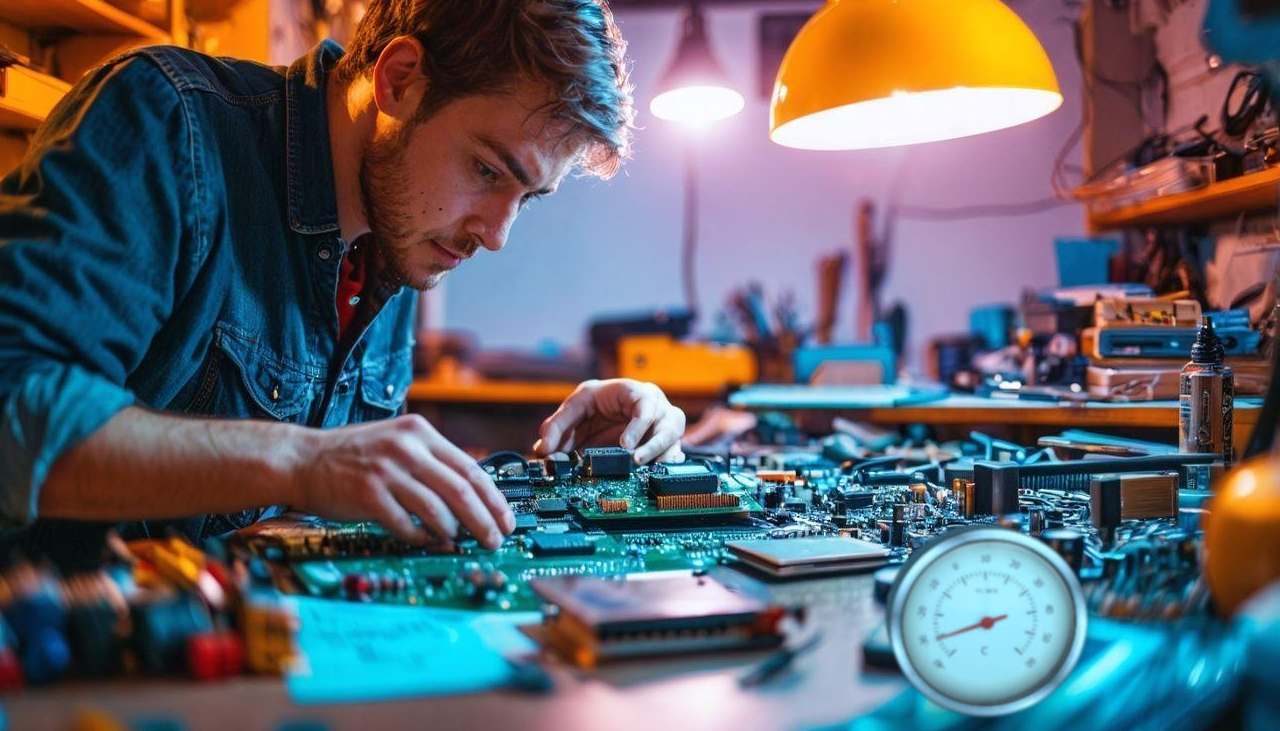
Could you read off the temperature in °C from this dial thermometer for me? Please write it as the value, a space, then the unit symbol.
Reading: -30 °C
